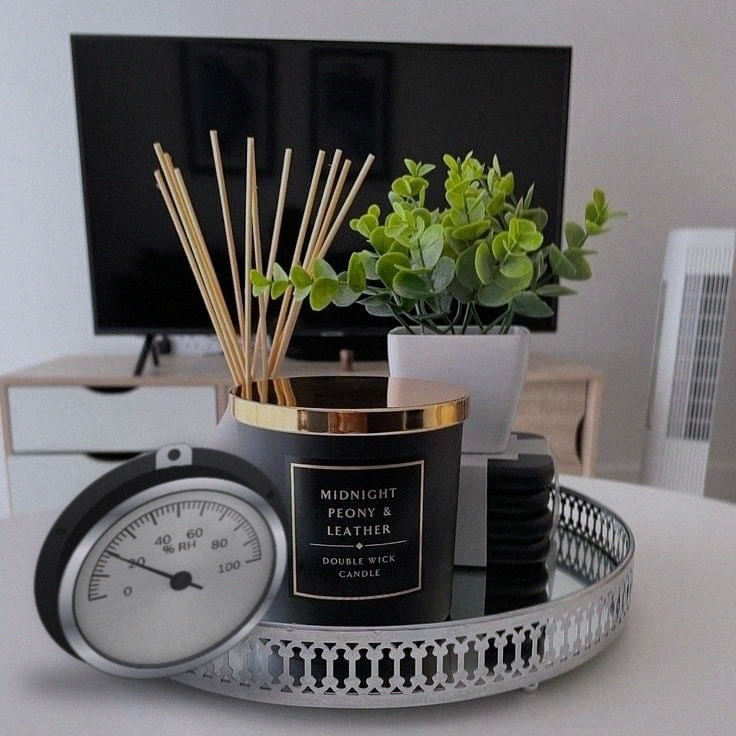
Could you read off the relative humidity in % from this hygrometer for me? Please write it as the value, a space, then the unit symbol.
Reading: 20 %
